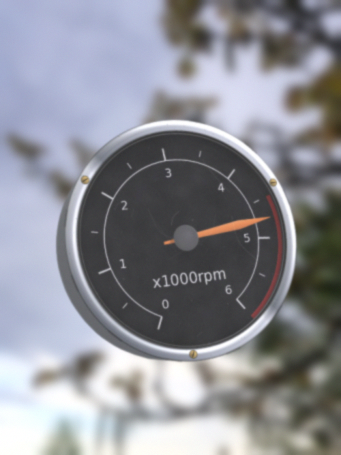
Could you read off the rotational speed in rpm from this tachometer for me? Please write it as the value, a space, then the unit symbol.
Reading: 4750 rpm
